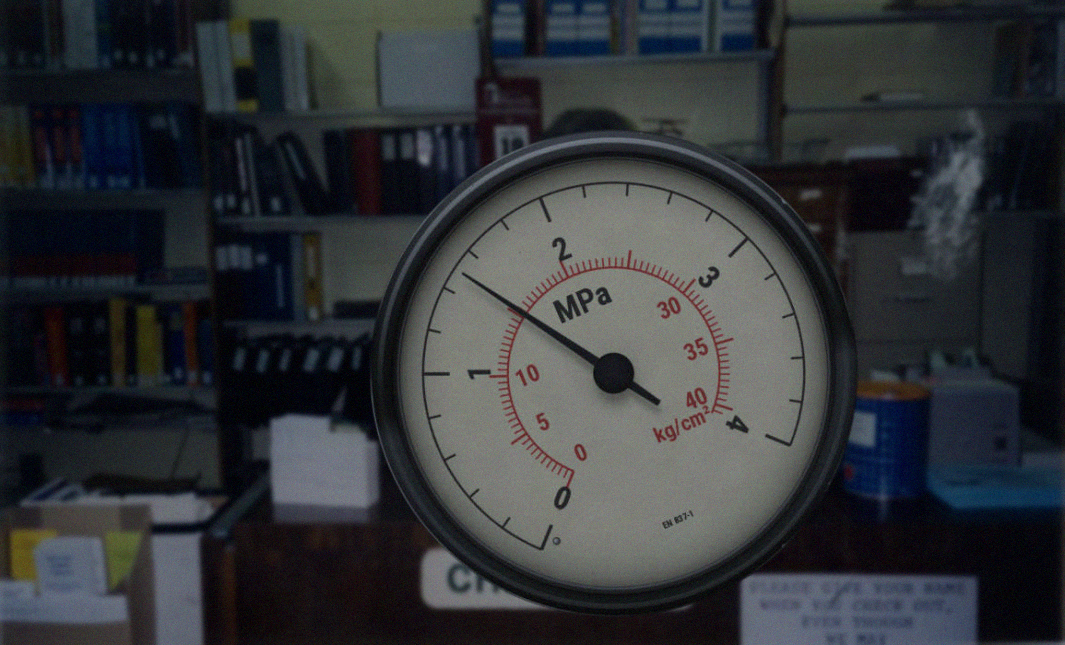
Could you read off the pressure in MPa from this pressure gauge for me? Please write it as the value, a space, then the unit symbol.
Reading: 1.5 MPa
